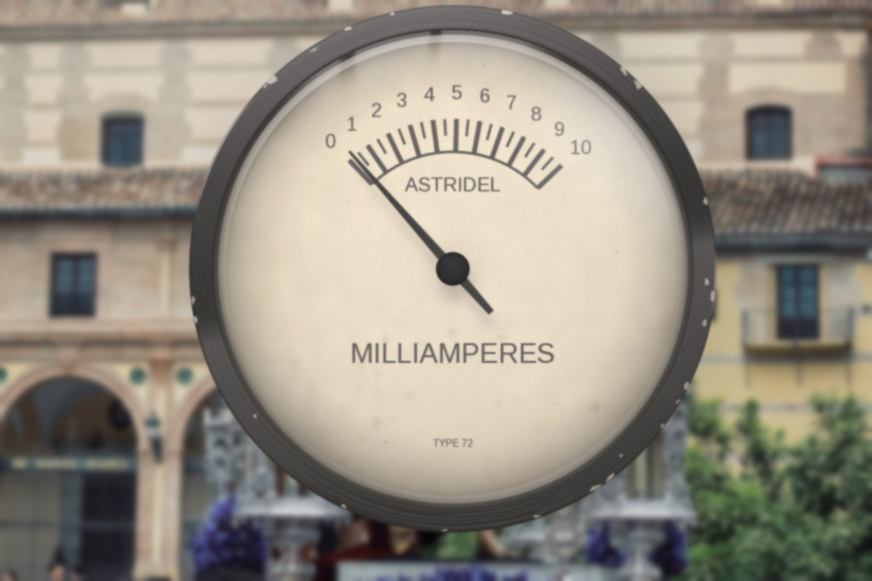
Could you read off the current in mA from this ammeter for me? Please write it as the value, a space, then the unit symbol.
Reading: 0.25 mA
